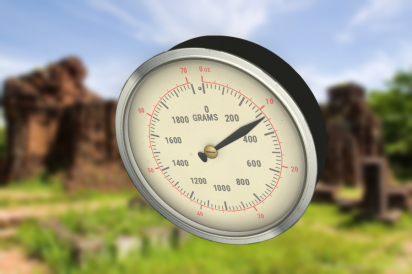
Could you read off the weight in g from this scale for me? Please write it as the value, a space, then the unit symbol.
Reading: 320 g
